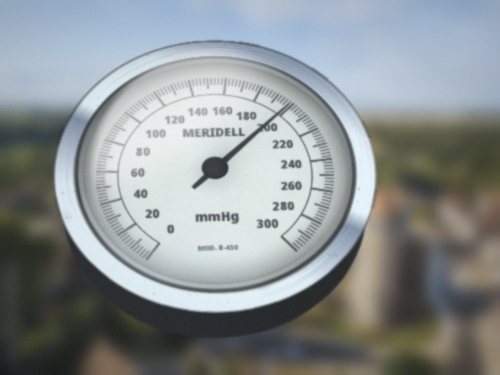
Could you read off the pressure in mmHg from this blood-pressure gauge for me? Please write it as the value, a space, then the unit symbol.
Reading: 200 mmHg
